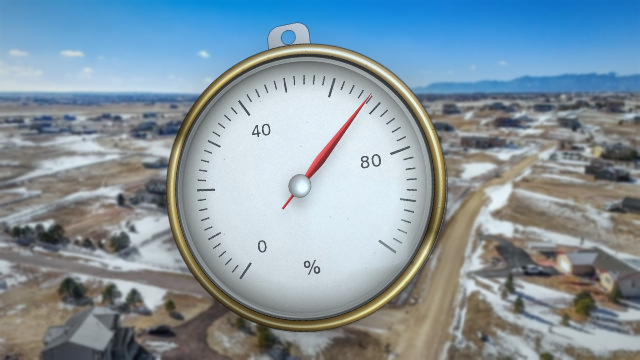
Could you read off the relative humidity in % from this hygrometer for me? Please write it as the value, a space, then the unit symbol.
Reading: 68 %
